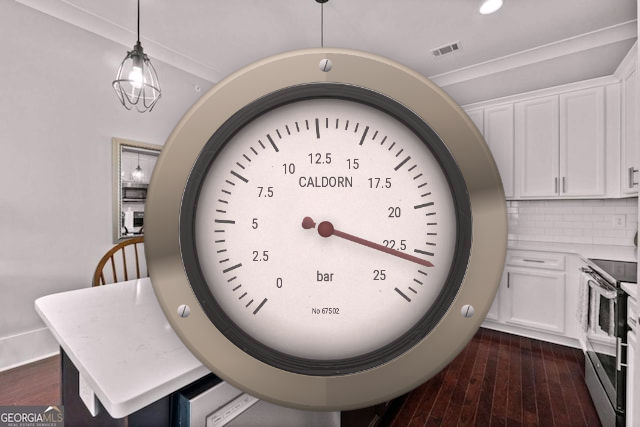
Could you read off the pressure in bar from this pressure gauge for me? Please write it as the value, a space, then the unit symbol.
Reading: 23 bar
